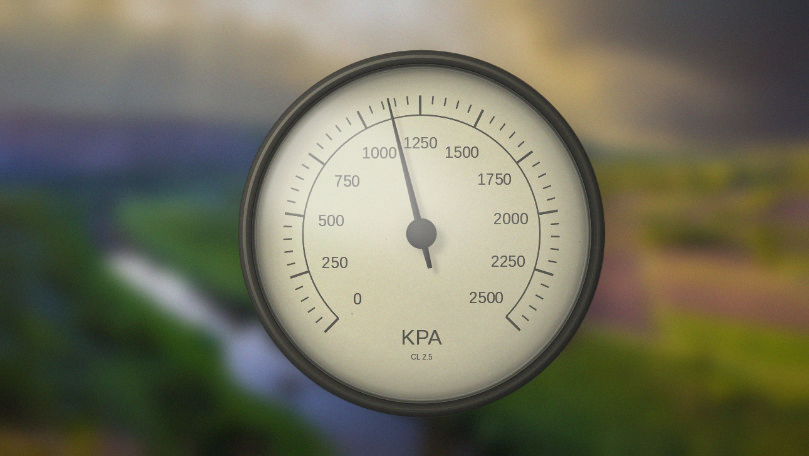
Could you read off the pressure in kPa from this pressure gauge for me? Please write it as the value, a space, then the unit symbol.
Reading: 1125 kPa
